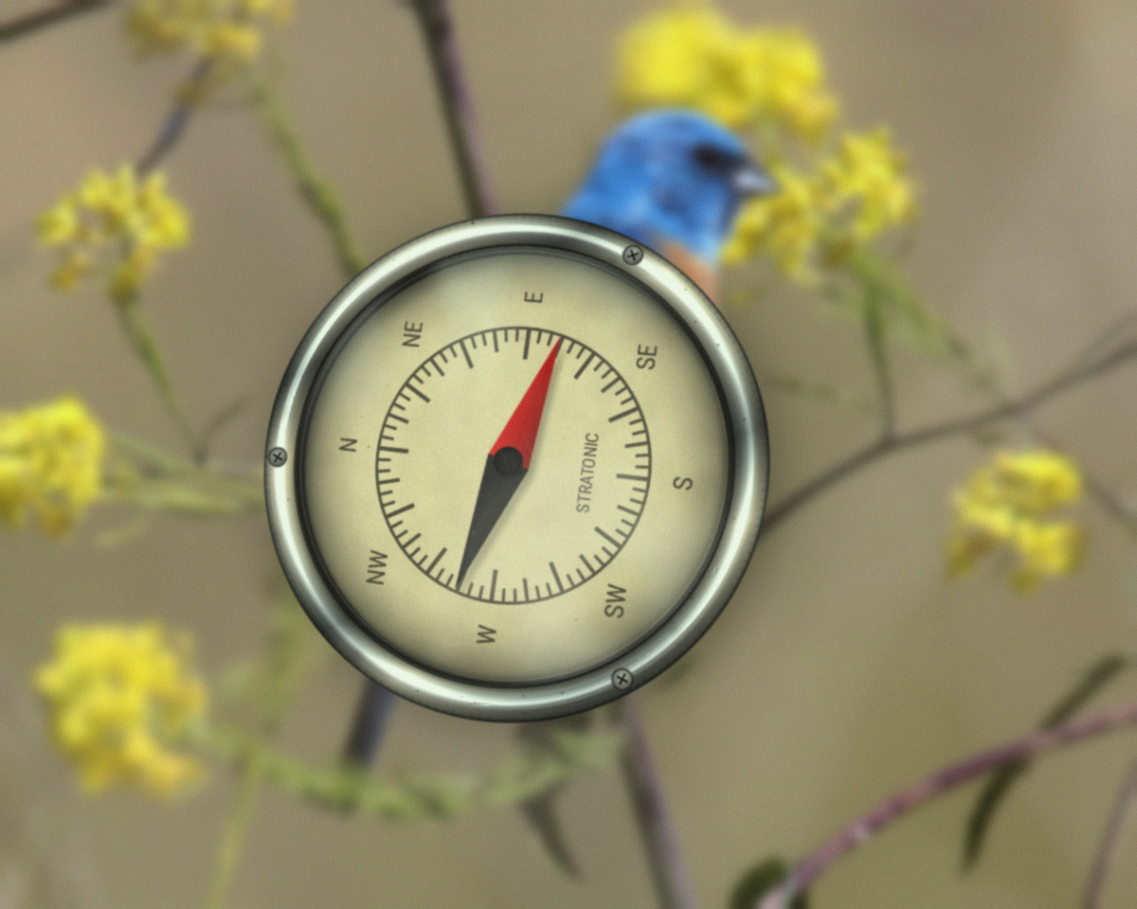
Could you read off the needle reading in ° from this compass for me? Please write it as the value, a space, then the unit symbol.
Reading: 105 °
